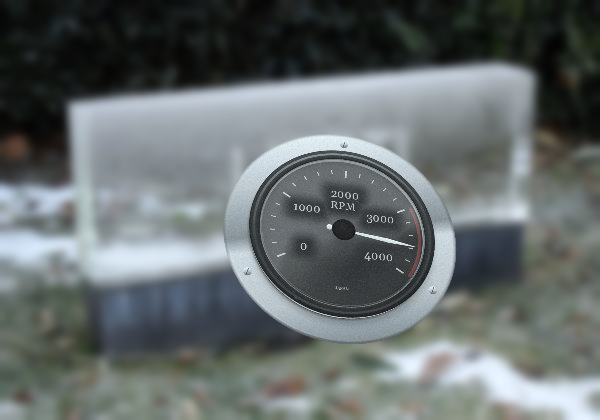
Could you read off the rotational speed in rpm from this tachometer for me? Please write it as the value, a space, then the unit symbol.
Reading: 3600 rpm
